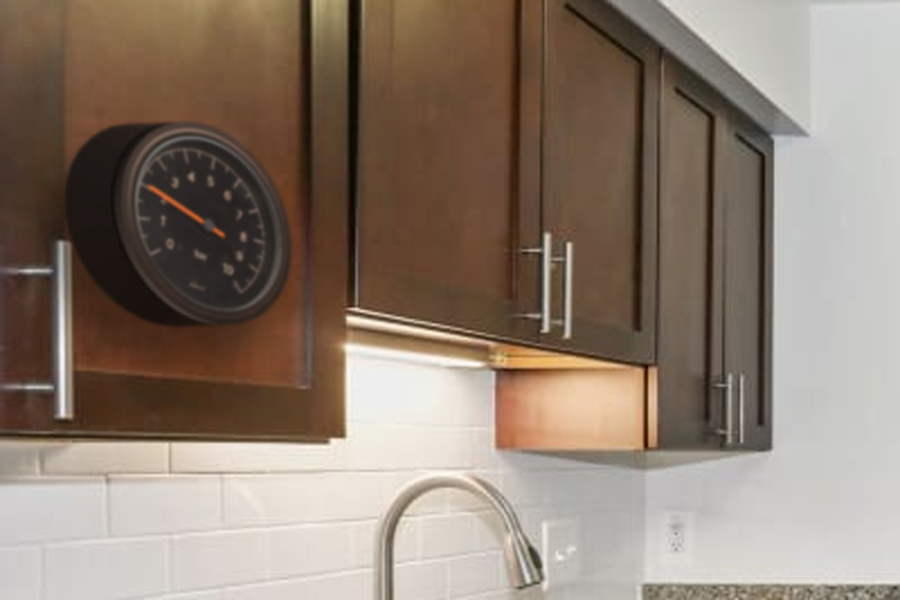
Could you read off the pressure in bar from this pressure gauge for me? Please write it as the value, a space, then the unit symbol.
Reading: 2 bar
